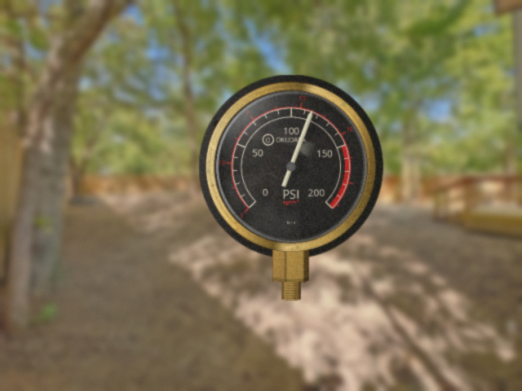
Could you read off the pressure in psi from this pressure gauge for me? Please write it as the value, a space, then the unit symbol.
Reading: 115 psi
